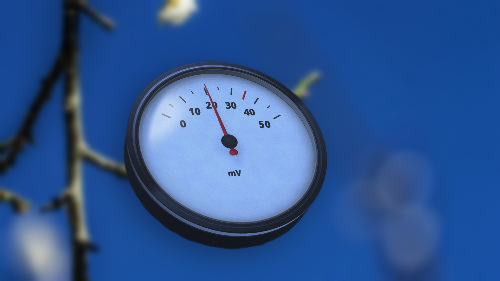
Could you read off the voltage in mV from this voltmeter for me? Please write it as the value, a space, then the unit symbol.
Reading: 20 mV
